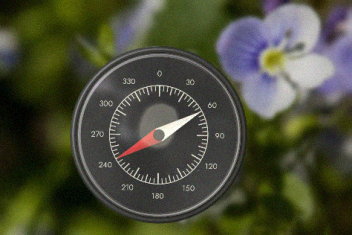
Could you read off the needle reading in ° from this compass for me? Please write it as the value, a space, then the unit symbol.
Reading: 240 °
